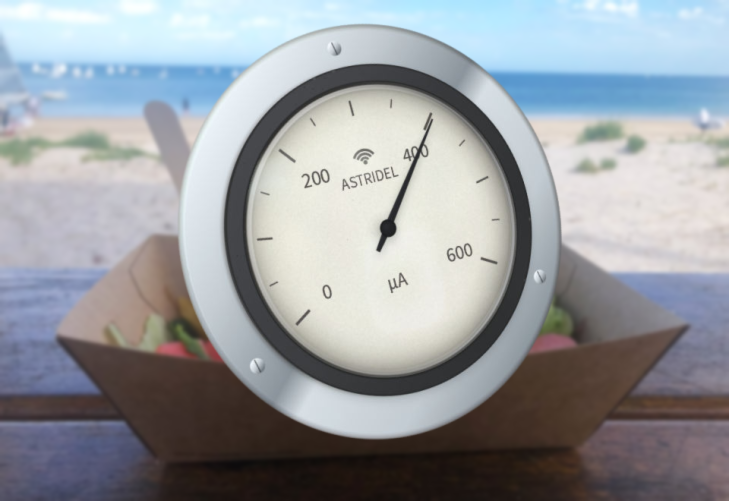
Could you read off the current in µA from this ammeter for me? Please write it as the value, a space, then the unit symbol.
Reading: 400 µA
